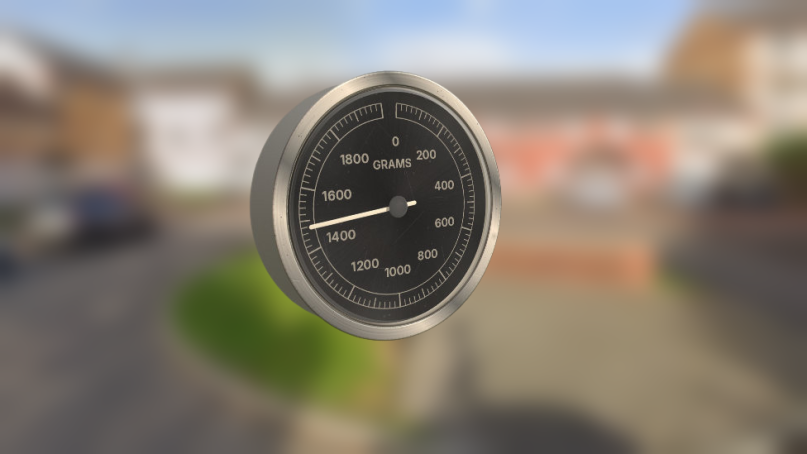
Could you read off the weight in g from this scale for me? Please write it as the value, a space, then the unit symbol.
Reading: 1480 g
